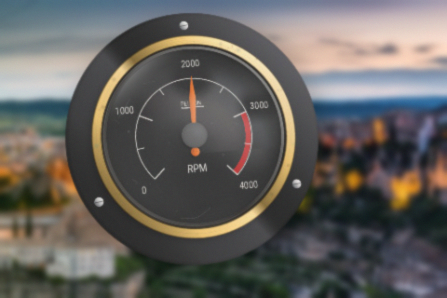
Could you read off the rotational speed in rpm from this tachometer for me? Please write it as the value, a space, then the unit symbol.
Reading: 2000 rpm
